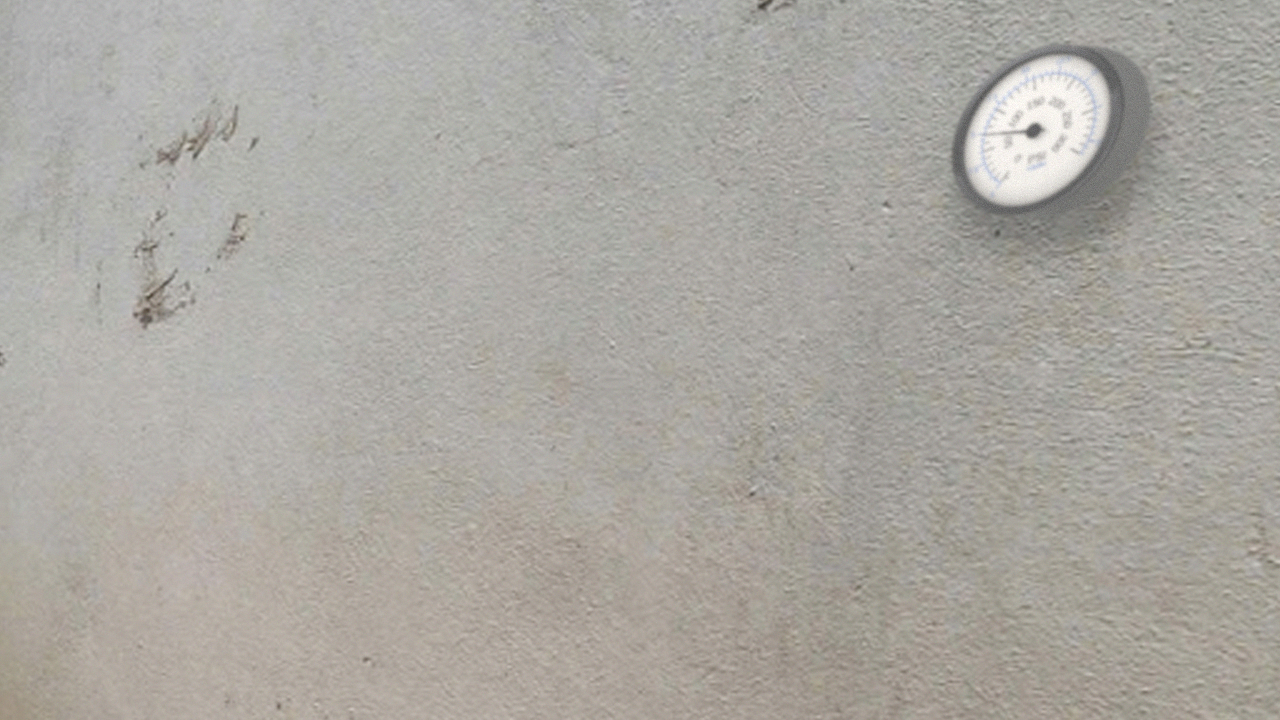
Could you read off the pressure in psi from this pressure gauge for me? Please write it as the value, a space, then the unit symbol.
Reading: 70 psi
